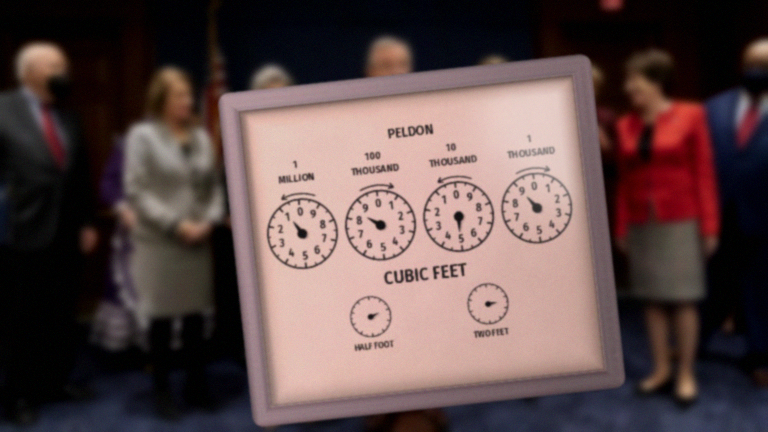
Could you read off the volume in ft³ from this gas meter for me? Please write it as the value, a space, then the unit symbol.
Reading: 84900 ft³
